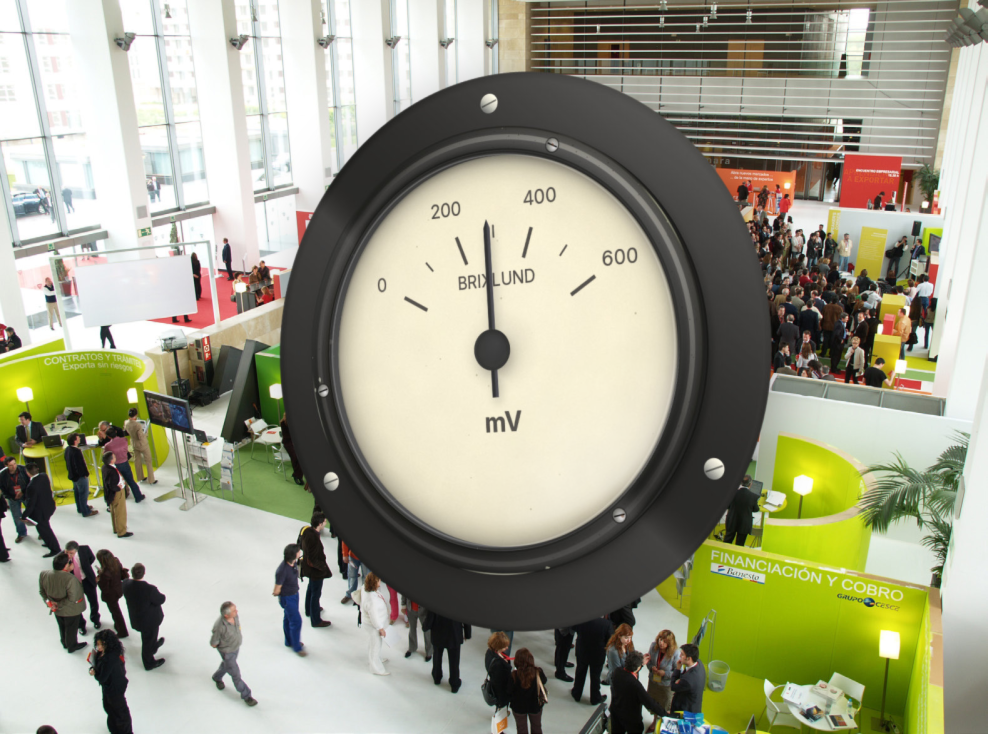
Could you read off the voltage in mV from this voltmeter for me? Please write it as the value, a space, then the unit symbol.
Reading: 300 mV
